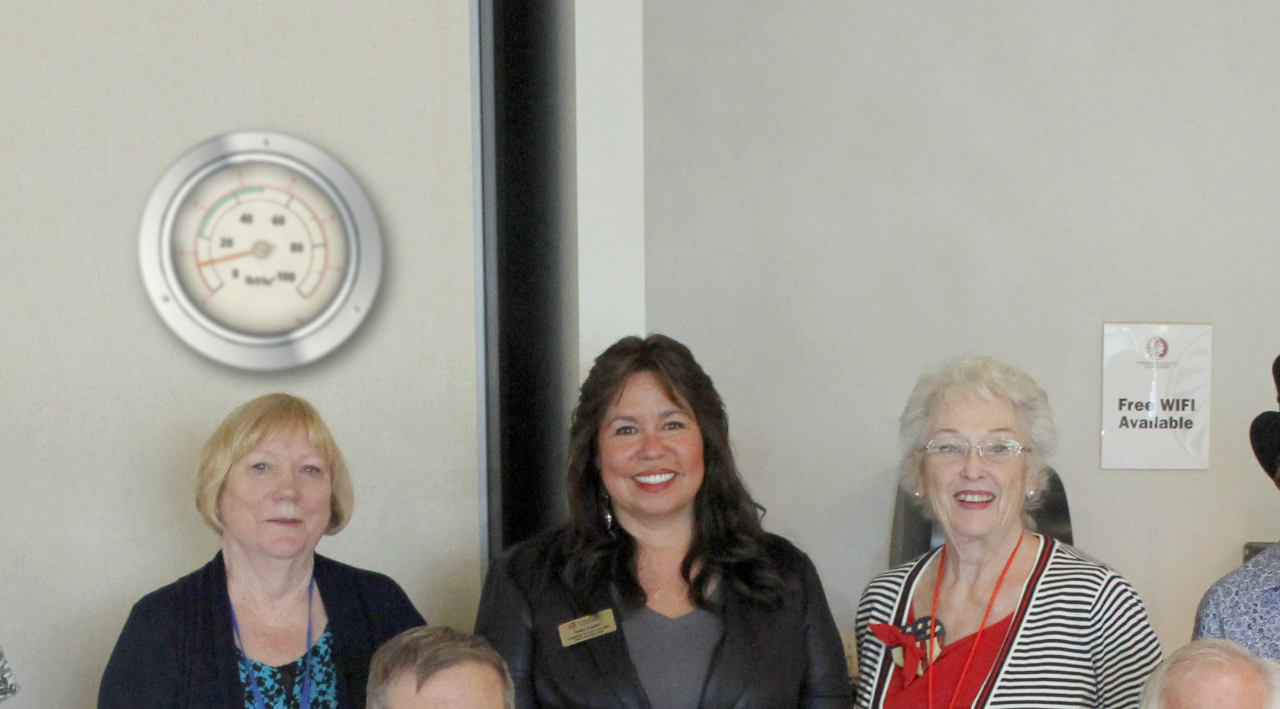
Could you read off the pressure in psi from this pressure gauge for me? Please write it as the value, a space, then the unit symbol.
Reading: 10 psi
